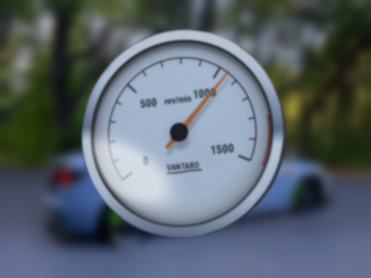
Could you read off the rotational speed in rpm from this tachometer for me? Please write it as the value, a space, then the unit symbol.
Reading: 1050 rpm
